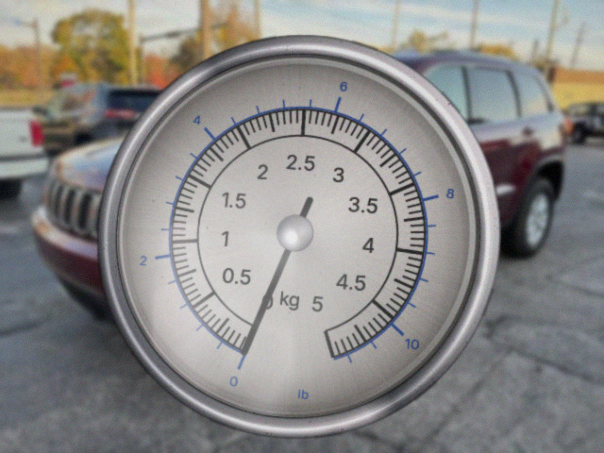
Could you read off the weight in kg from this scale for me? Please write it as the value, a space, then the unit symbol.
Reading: 0 kg
